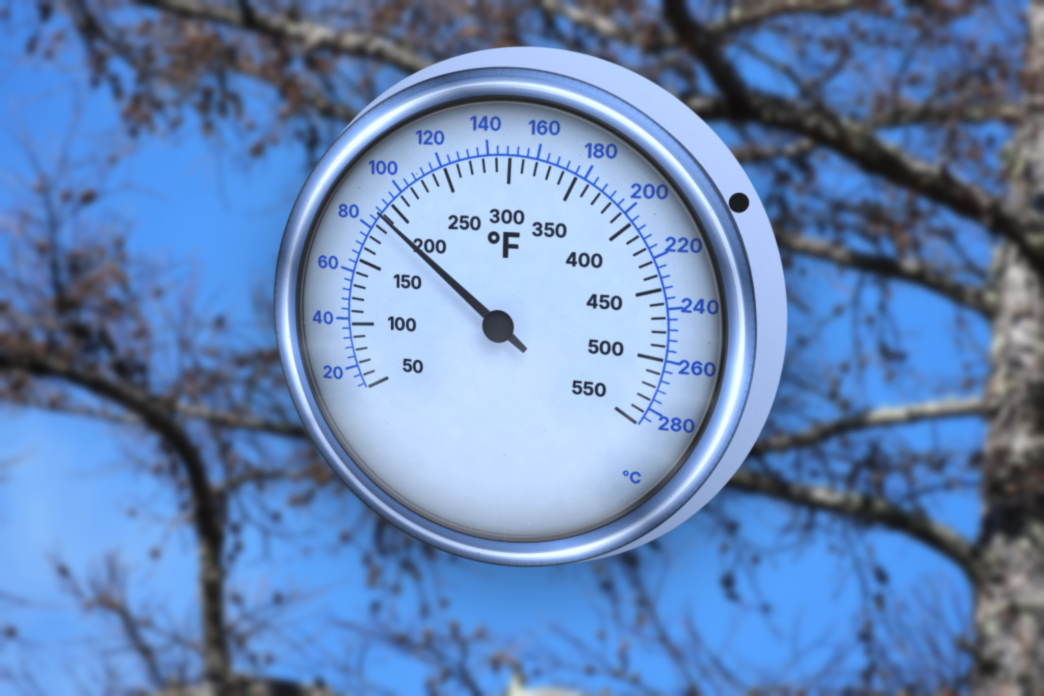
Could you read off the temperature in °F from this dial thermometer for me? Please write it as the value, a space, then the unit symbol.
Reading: 190 °F
